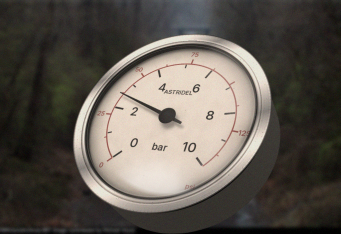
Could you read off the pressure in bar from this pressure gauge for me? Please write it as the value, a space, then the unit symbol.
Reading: 2.5 bar
